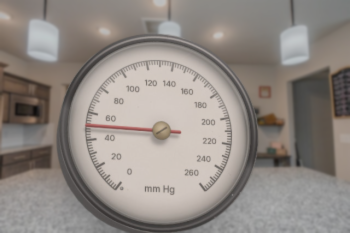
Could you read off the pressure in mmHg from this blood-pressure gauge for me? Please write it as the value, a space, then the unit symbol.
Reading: 50 mmHg
